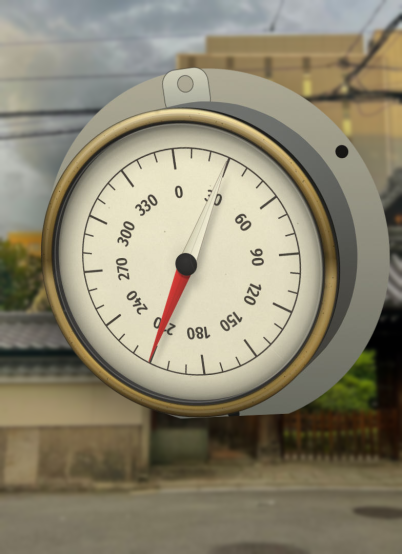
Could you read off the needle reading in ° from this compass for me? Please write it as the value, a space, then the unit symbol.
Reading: 210 °
